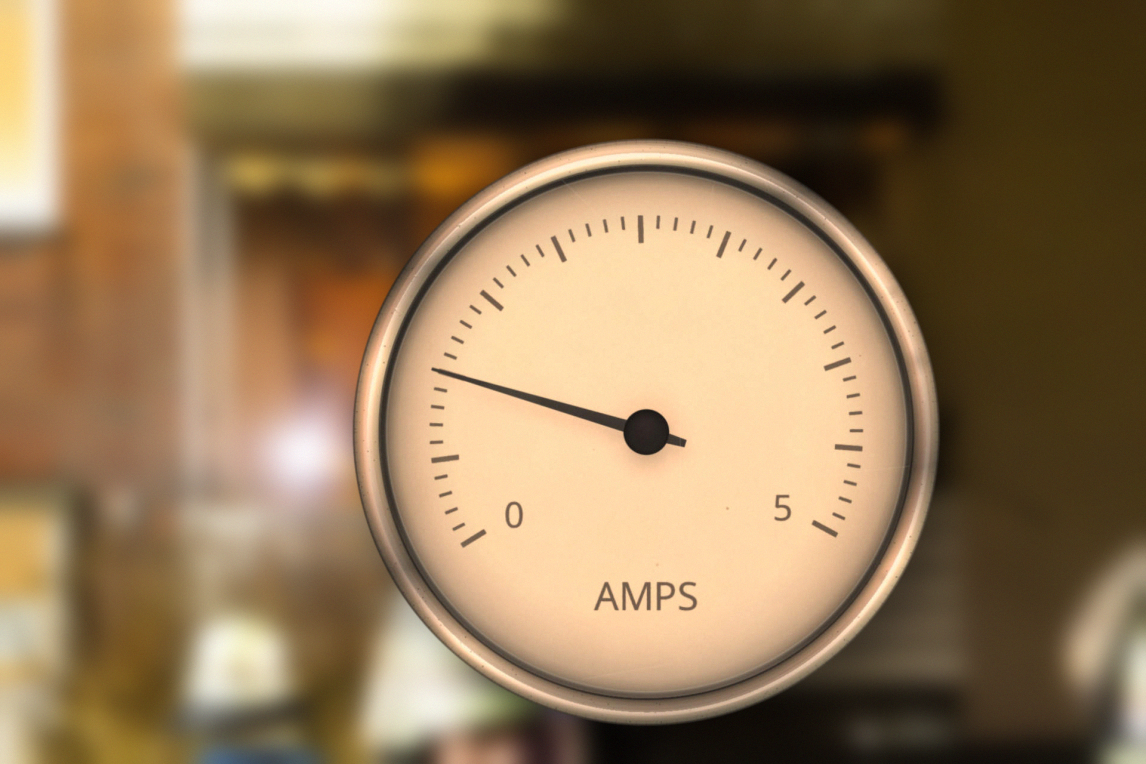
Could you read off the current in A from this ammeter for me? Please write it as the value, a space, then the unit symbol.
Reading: 1 A
